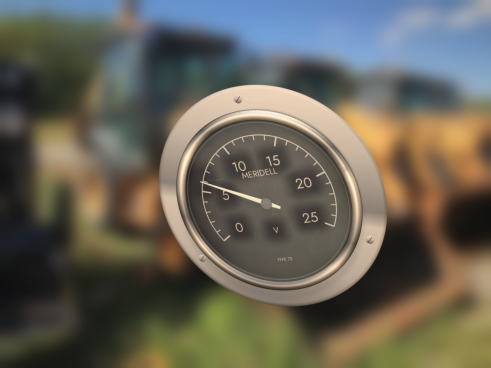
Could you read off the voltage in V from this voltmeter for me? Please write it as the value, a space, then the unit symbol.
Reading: 6 V
